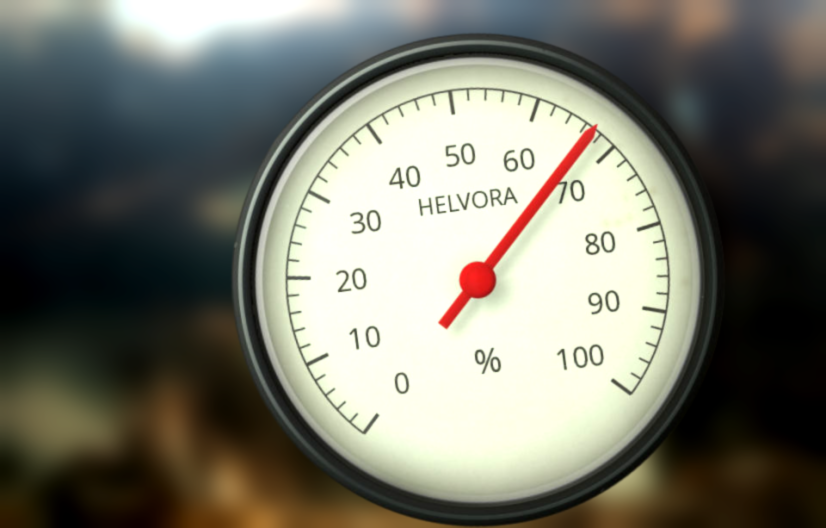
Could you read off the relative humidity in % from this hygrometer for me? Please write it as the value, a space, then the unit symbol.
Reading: 67 %
